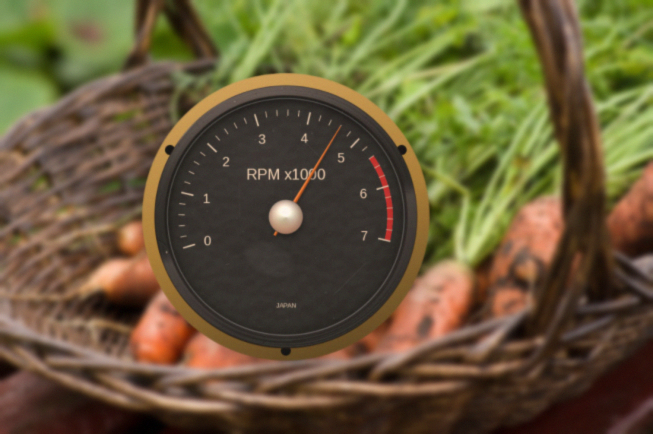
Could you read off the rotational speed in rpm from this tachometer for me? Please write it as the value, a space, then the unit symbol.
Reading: 4600 rpm
